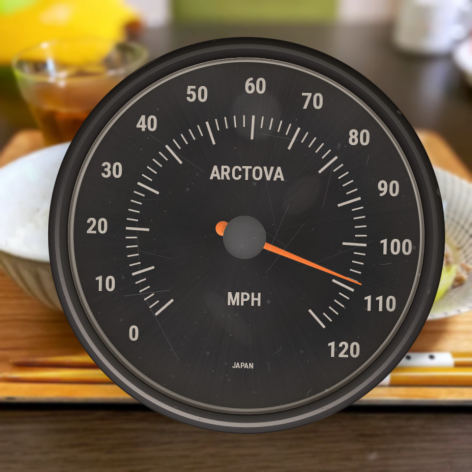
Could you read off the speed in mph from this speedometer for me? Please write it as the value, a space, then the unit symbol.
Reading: 108 mph
